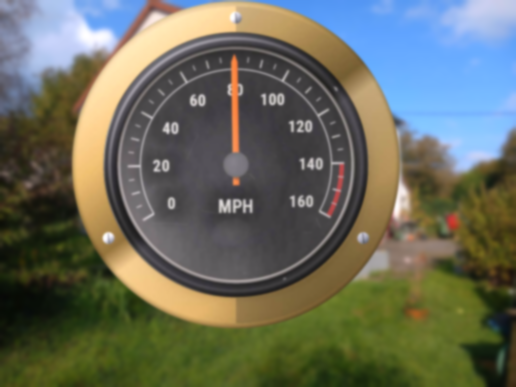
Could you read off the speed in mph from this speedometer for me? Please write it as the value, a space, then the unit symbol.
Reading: 80 mph
